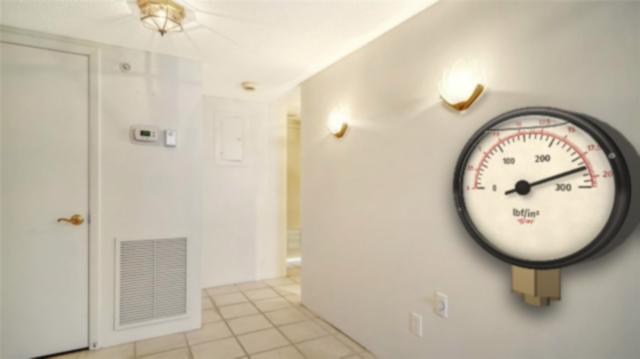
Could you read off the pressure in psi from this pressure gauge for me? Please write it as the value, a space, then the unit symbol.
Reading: 270 psi
